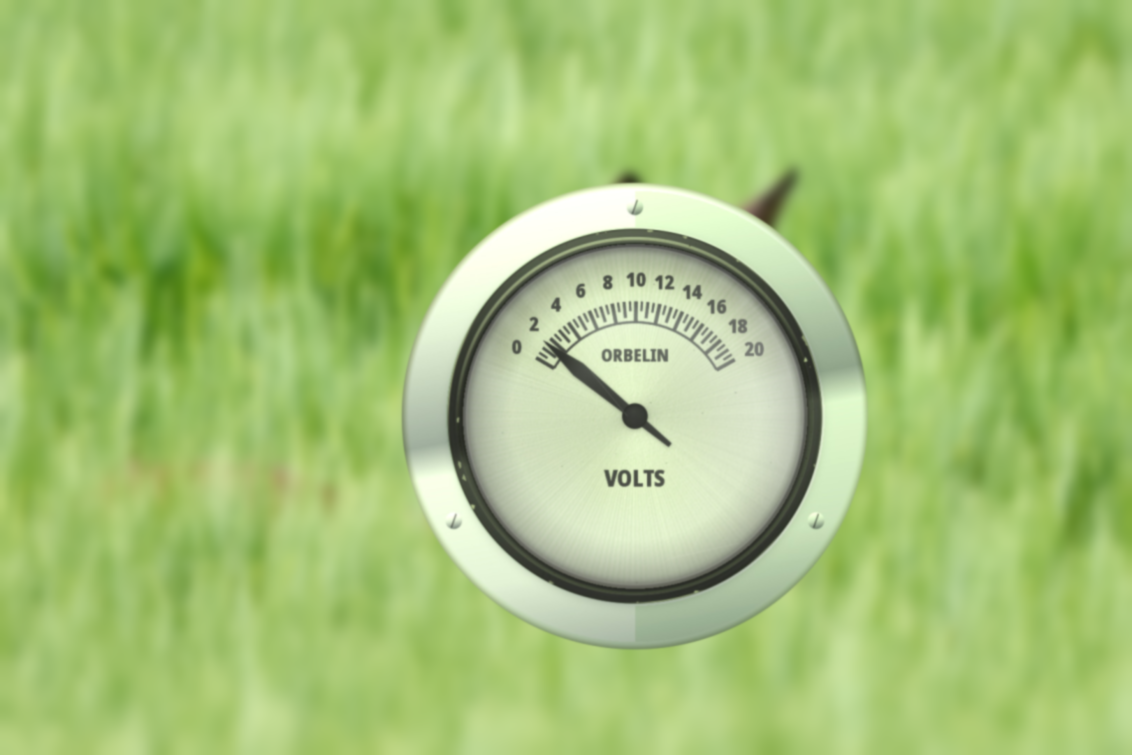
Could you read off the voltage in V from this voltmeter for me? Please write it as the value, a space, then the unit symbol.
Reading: 1.5 V
